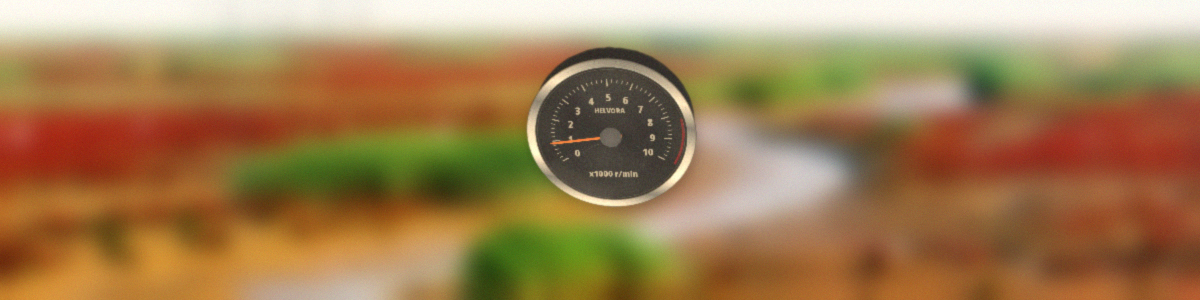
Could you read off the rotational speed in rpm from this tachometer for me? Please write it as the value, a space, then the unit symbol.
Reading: 1000 rpm
